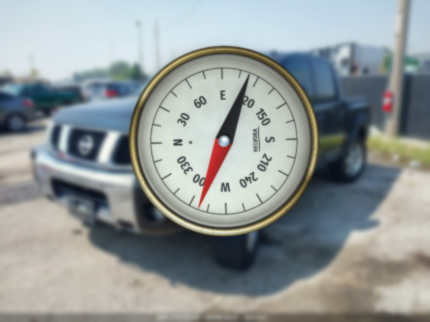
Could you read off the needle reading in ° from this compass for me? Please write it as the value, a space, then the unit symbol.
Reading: 292.5 °
